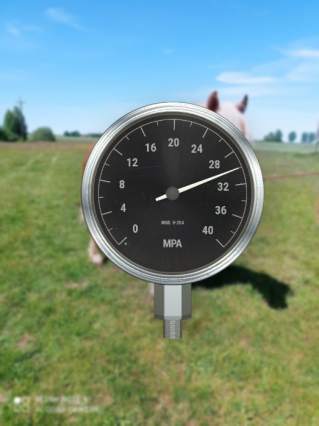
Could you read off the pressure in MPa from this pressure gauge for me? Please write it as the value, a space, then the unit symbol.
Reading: 30 MPa
